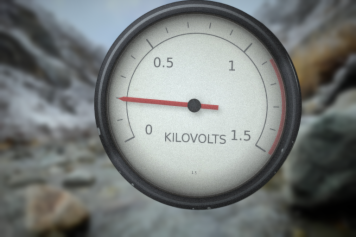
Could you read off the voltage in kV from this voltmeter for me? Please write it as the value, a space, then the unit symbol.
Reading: 0.2 kV
